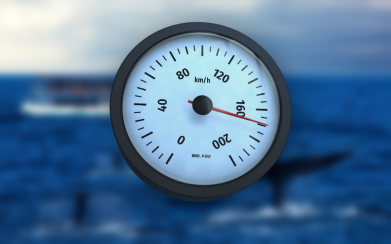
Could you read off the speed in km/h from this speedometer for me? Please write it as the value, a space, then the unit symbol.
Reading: 170 km/h
